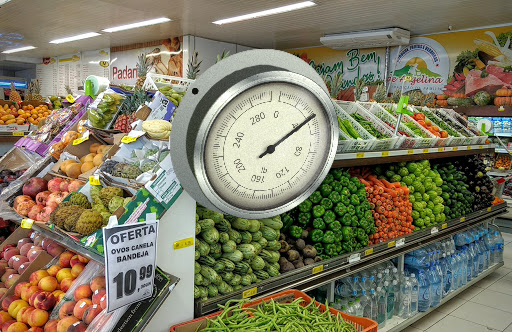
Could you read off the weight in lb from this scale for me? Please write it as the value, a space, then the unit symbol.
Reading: 40 lb
